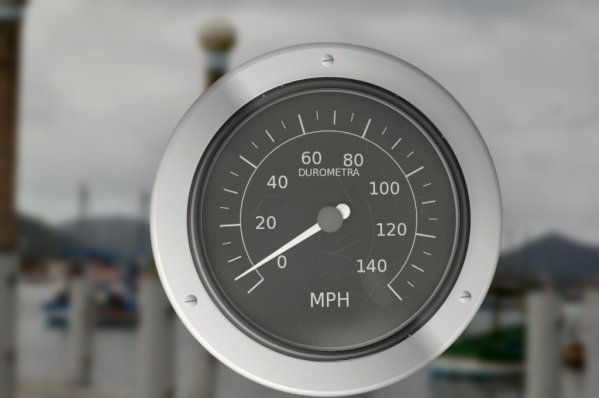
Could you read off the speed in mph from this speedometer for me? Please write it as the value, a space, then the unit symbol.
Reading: 5 mph
